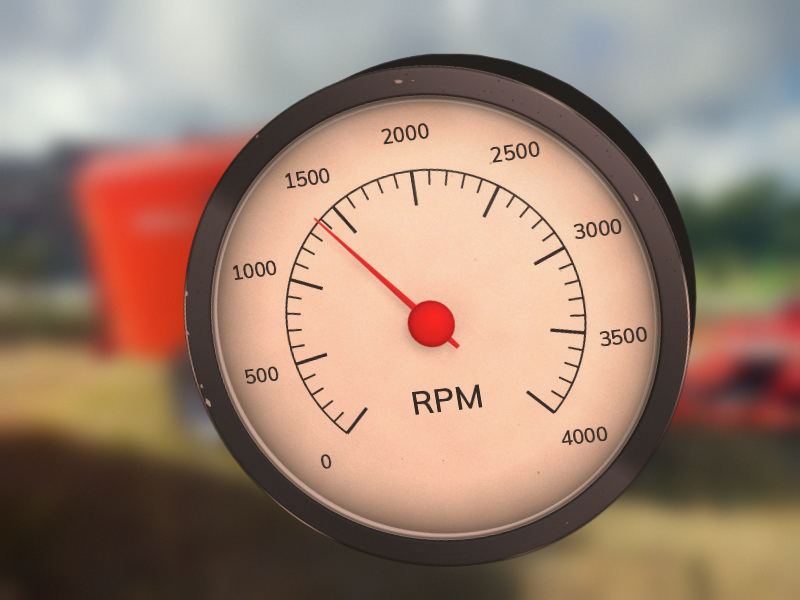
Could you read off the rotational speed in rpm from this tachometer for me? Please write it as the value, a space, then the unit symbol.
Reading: 1400 rpm
